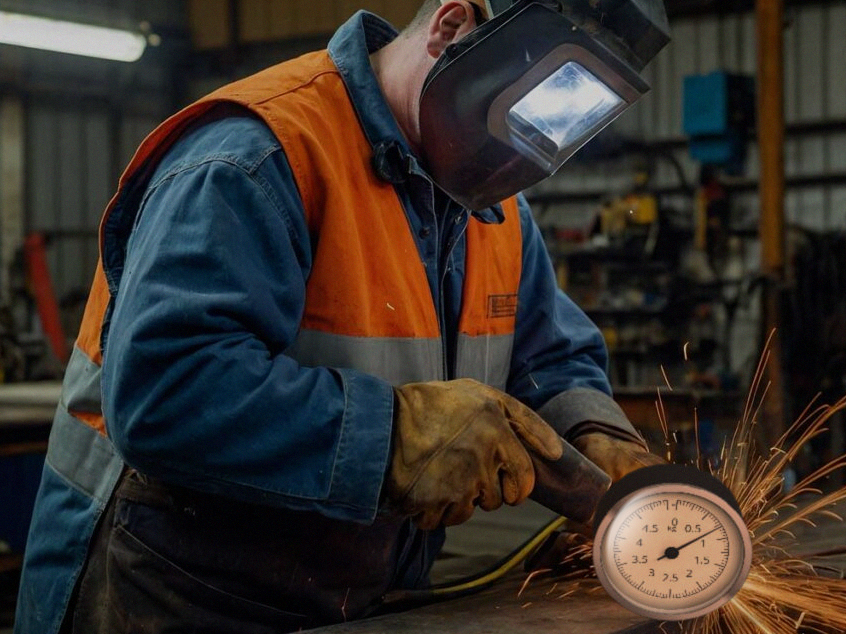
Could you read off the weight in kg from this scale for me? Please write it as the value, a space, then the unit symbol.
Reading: 0.75 kg
